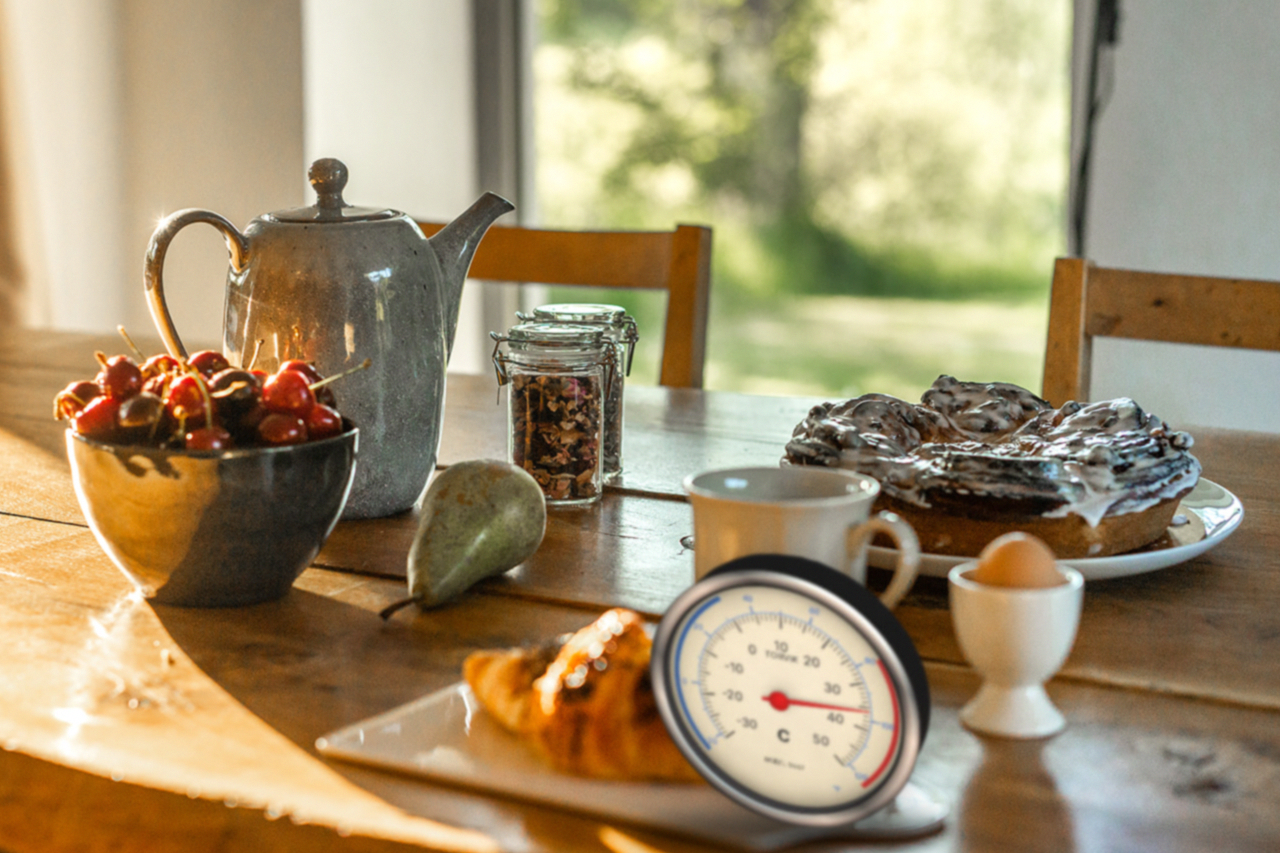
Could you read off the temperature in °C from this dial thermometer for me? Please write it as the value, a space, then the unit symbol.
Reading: 35 °C
